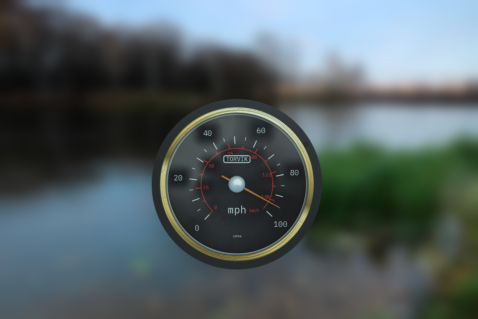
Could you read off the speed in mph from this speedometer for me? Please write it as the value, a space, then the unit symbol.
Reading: 95 mph
